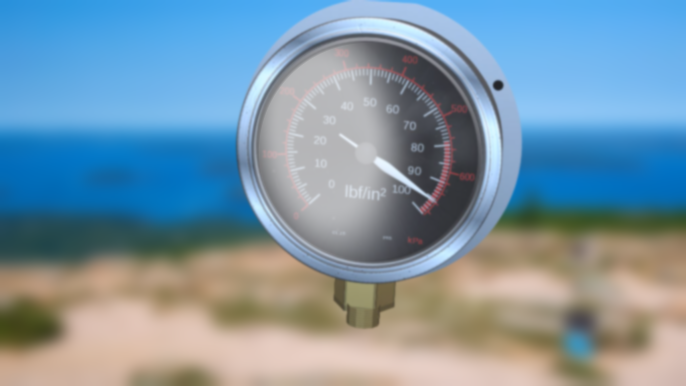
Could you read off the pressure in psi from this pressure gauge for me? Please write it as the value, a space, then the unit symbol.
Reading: 95 psi
